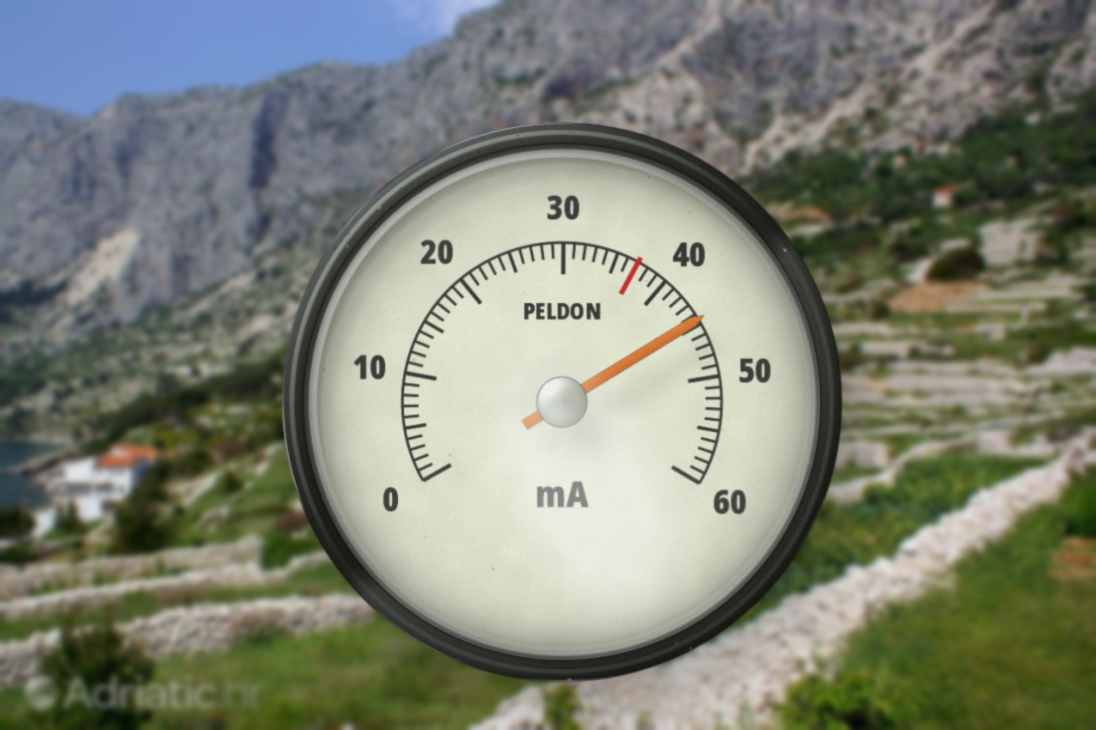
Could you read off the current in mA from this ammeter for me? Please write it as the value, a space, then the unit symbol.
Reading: 44.5 mA
